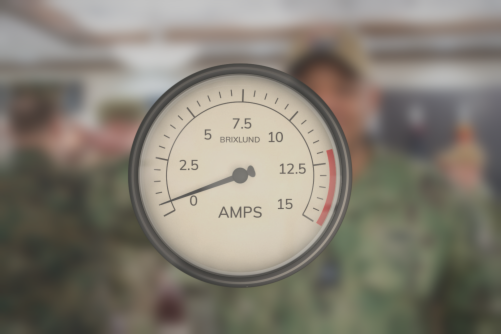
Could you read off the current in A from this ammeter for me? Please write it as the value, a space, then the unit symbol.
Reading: 0.5 A
